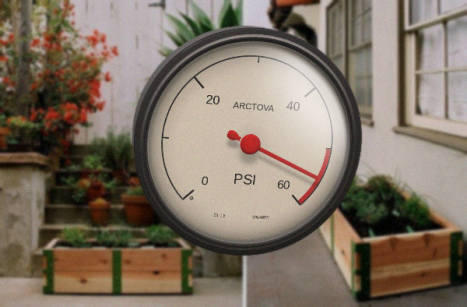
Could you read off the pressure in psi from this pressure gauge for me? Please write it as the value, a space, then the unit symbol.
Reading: 55 psi
